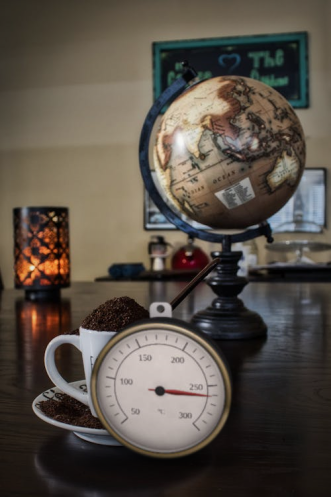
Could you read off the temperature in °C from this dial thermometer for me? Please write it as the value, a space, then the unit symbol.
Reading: 260 °C
